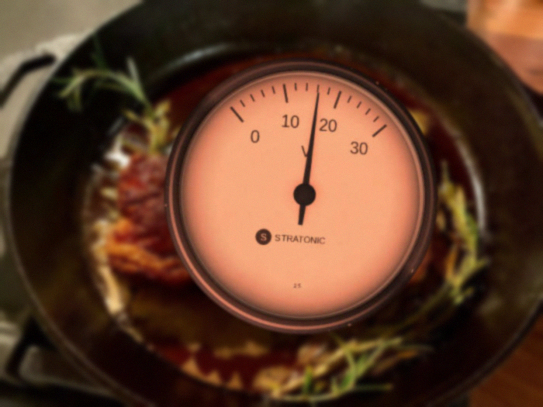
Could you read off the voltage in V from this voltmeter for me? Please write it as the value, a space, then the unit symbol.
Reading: 16 V
